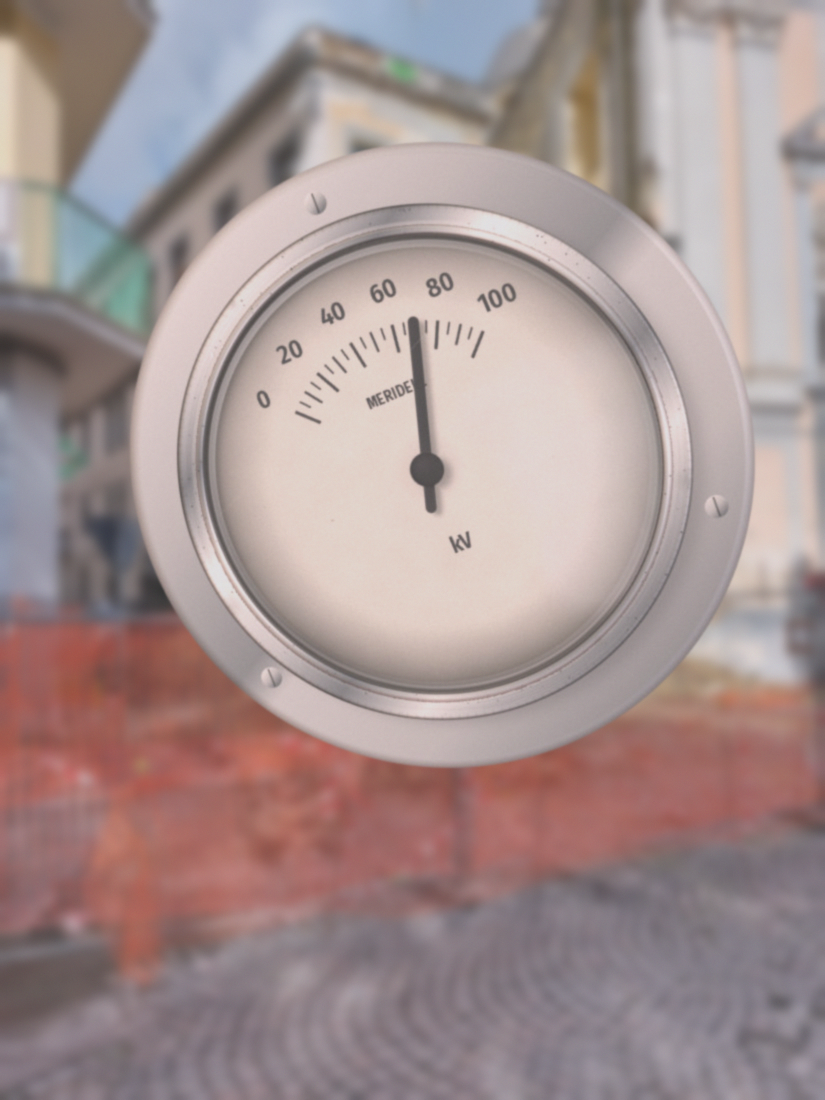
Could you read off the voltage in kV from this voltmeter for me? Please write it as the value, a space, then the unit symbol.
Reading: 70 kV
